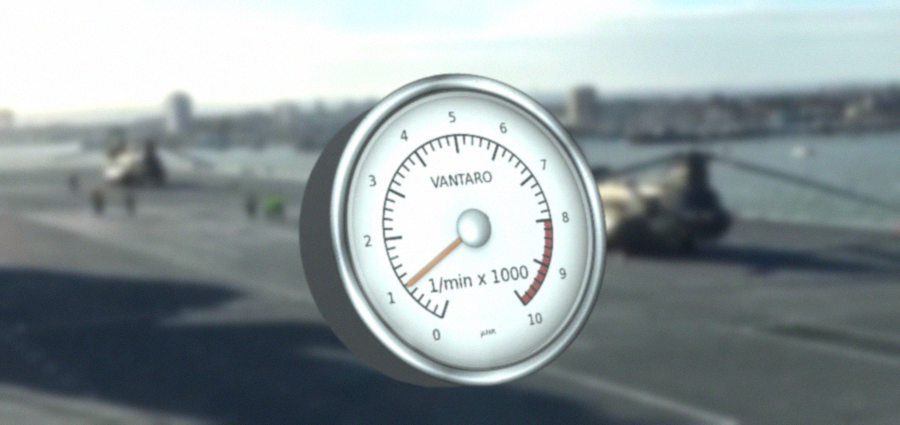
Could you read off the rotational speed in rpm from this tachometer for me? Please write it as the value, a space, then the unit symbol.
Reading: 1000 rpm
